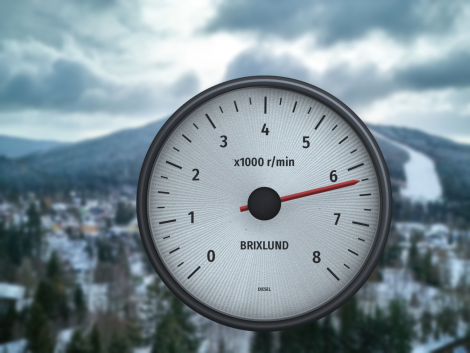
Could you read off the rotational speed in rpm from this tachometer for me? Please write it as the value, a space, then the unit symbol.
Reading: 6250 rpm
